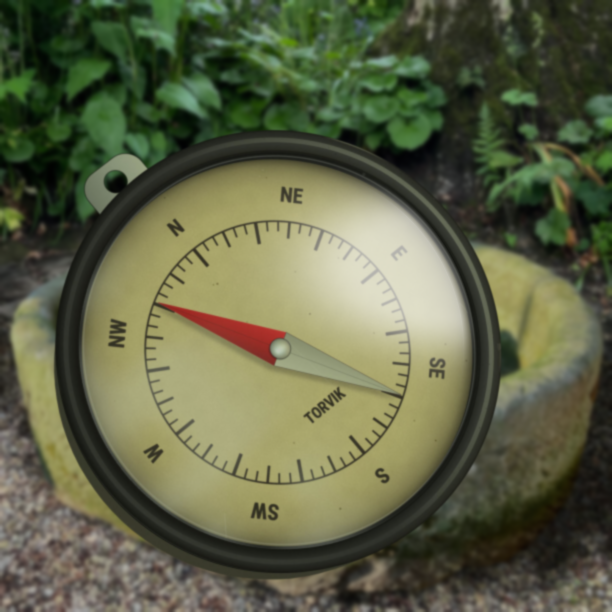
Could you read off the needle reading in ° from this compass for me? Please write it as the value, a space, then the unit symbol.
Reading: 330 °
